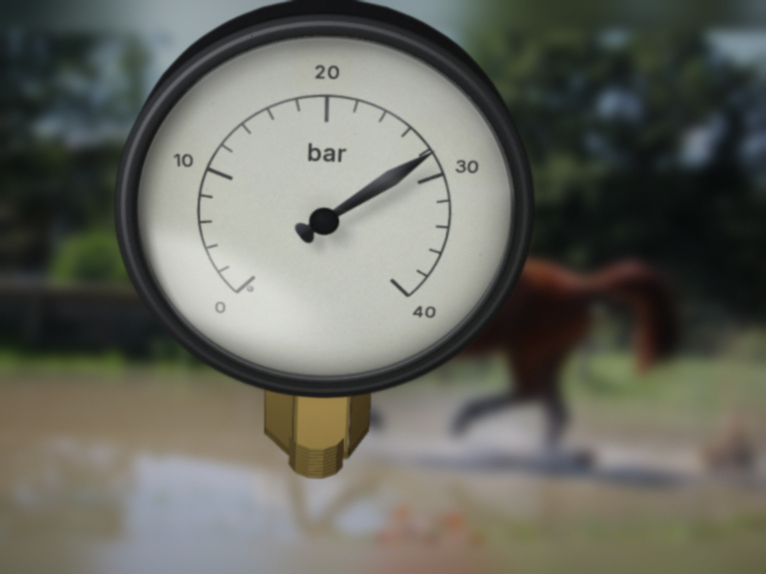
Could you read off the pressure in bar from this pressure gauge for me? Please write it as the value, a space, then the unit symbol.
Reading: 28 bar
